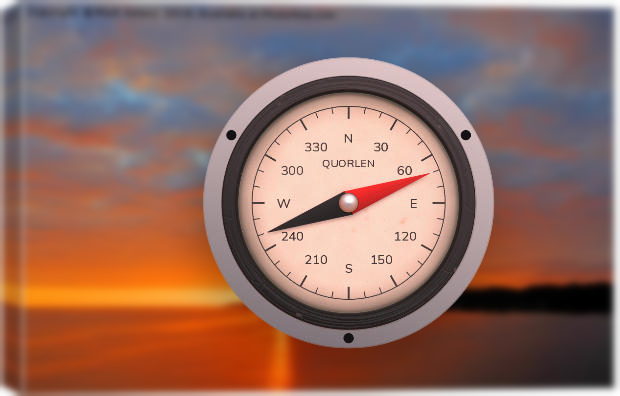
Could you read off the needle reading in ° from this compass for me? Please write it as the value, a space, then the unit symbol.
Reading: 70 °
